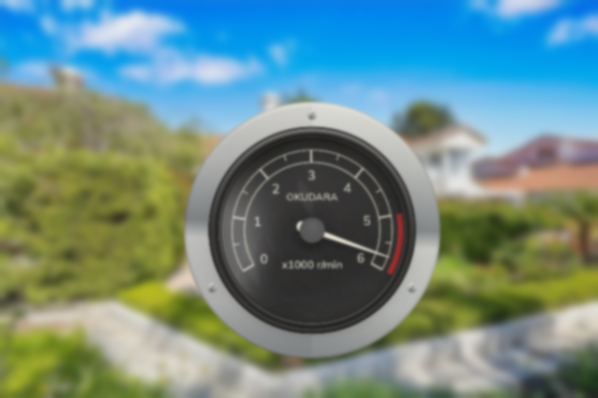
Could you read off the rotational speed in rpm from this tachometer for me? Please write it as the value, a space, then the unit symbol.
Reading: 5750 rpm
